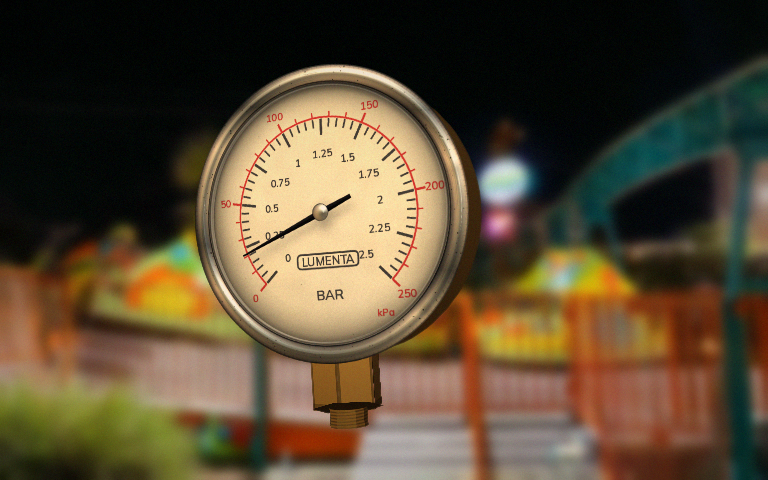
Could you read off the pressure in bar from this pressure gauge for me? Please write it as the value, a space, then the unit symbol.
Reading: 0.2 bar
